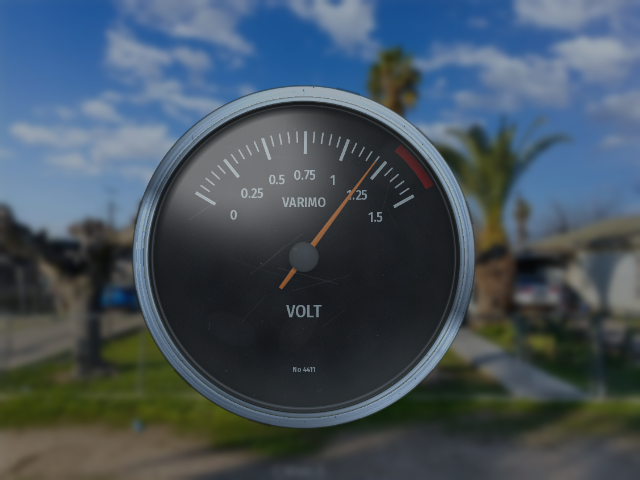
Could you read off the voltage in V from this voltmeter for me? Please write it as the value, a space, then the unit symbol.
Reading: 1.2 V
